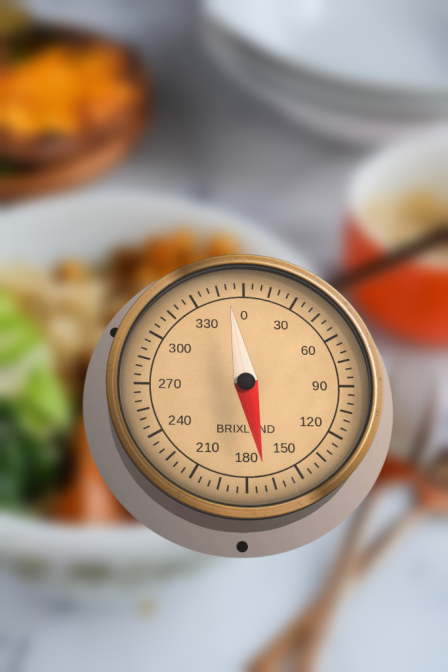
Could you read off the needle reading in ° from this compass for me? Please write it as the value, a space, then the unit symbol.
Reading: 170 °
